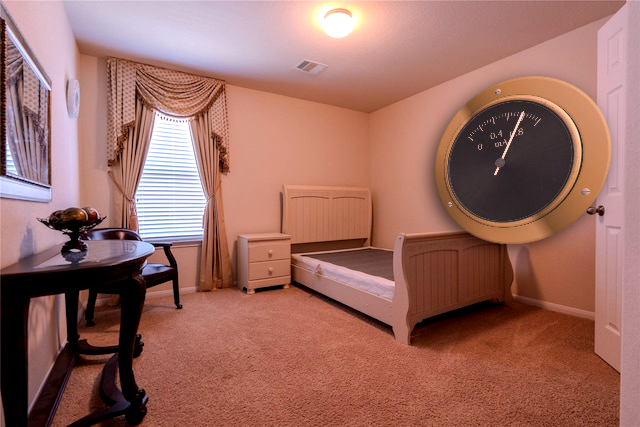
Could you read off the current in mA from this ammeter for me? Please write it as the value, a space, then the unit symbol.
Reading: 0.8 mA
